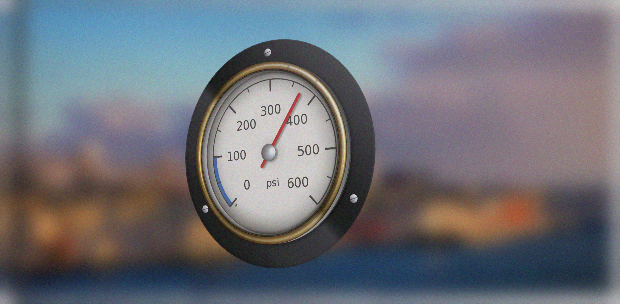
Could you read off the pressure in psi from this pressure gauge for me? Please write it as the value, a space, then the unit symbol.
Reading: 375 psi
